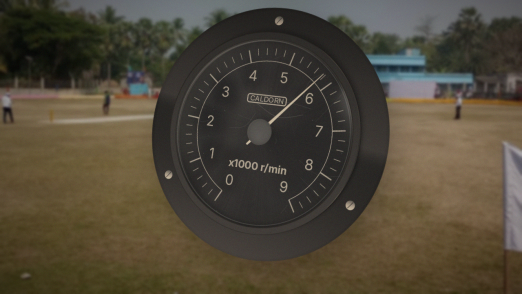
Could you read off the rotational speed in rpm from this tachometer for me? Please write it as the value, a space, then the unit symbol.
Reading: 5800 rpm
